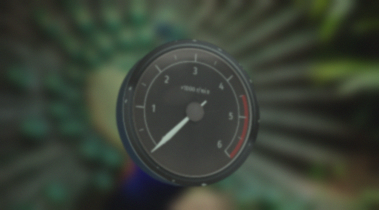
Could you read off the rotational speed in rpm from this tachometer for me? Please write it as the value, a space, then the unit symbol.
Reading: 0 rpm
